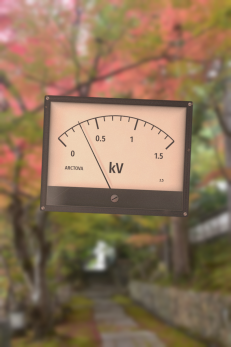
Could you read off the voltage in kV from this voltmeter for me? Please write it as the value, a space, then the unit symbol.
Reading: 0.3 kV
